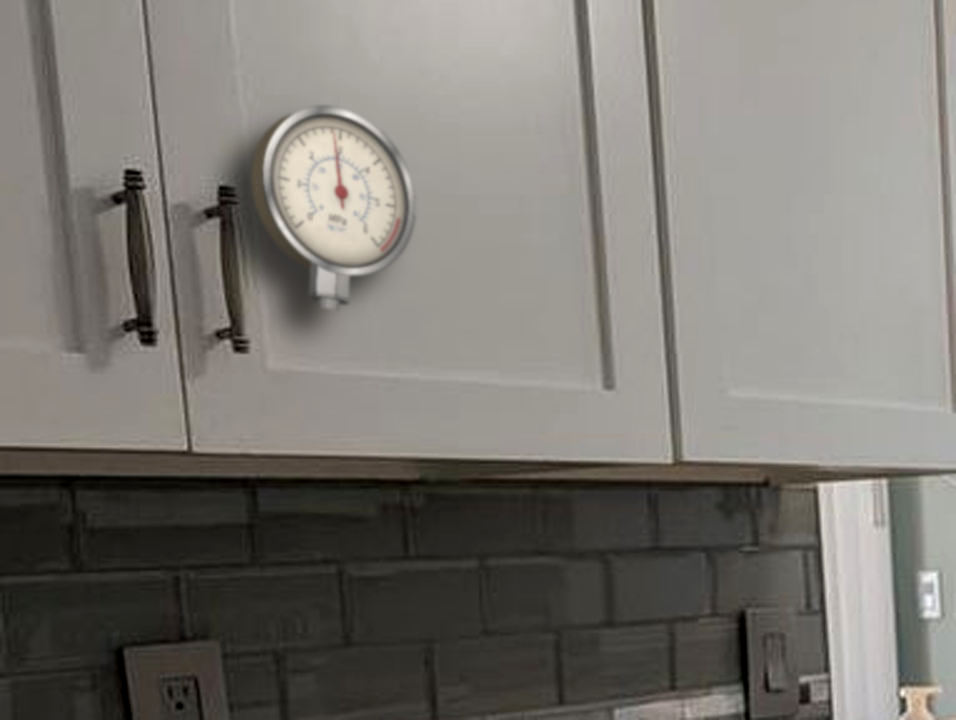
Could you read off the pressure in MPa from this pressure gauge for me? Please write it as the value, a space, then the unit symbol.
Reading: 2.8 MPa
